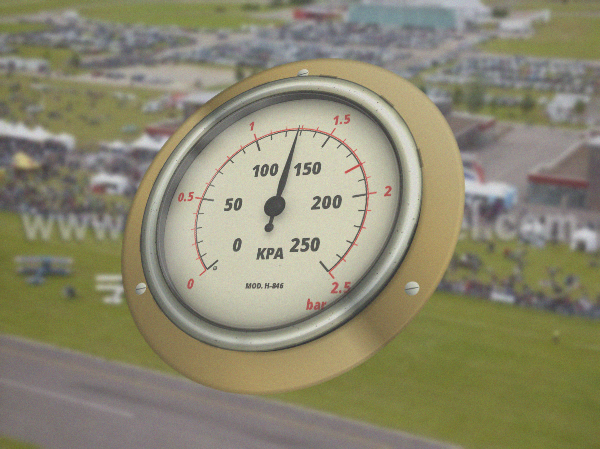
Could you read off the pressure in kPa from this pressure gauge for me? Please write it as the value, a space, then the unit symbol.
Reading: 130 kPa
